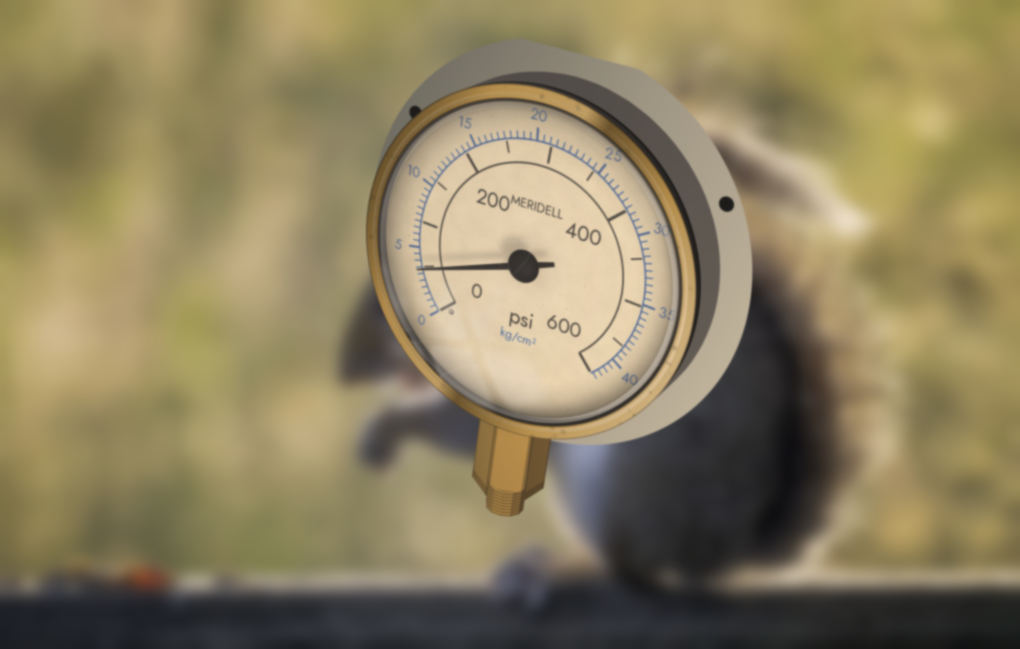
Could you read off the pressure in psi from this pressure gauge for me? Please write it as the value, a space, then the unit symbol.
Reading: 50 psi
